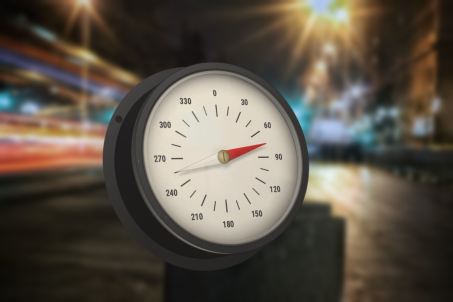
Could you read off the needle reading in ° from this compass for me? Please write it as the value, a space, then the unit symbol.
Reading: 75 °
